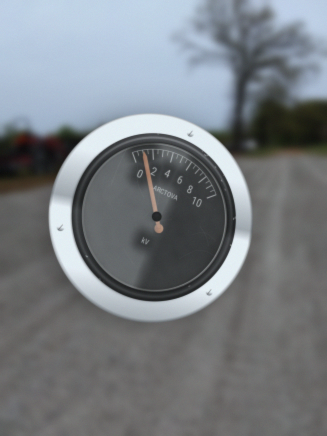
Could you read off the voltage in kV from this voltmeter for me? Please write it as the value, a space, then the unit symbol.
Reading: 1 kV
